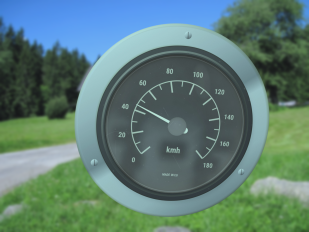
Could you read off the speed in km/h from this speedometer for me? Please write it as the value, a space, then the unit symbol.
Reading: 45 km/h
